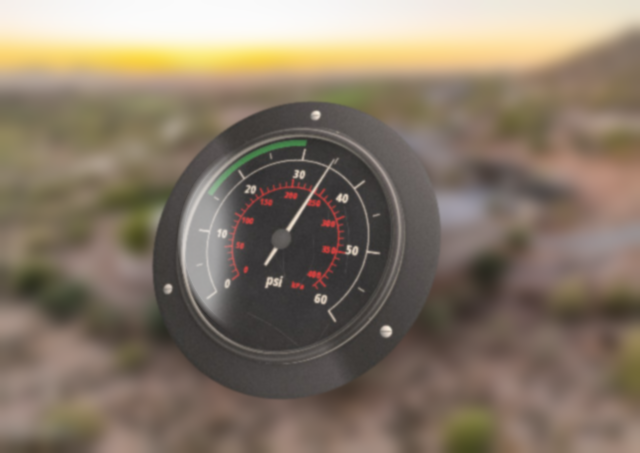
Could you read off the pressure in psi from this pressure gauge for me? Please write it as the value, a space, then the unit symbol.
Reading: 35 psi
